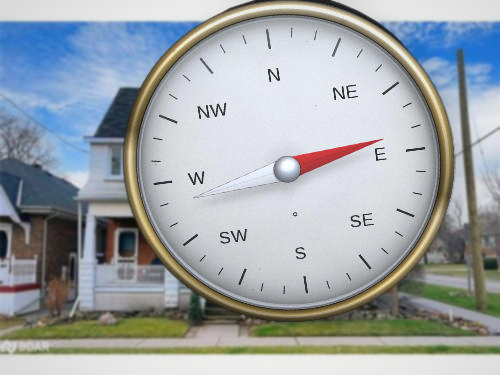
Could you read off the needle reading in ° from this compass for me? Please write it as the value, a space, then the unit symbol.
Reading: 80 °
